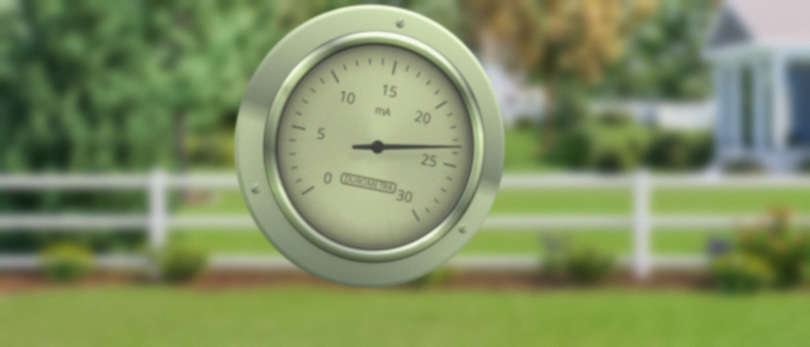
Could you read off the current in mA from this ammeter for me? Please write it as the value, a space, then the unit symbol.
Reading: 23.5 mA
